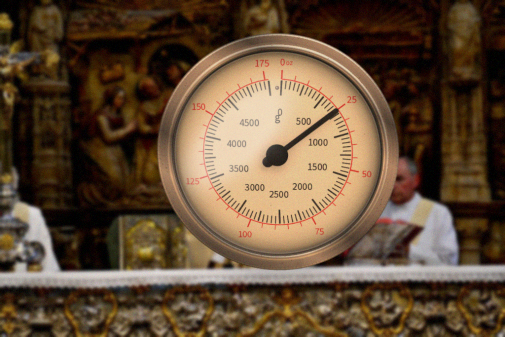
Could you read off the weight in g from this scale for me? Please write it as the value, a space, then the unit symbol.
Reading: 700 g
